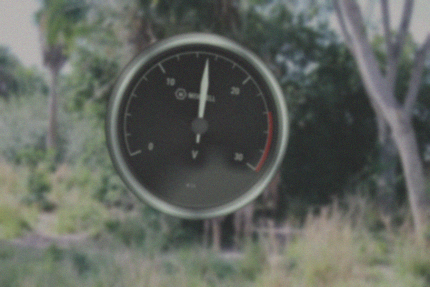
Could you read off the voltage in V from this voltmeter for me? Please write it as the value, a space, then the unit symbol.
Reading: 15 V
